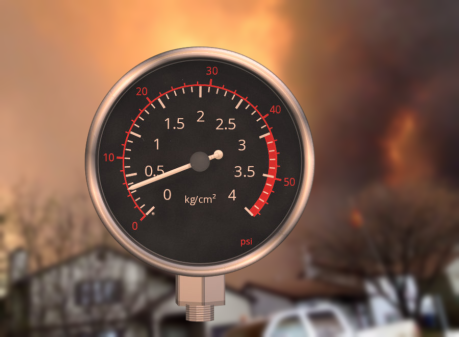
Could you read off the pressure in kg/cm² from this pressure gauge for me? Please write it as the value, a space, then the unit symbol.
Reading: 0.35 kg/cm²
